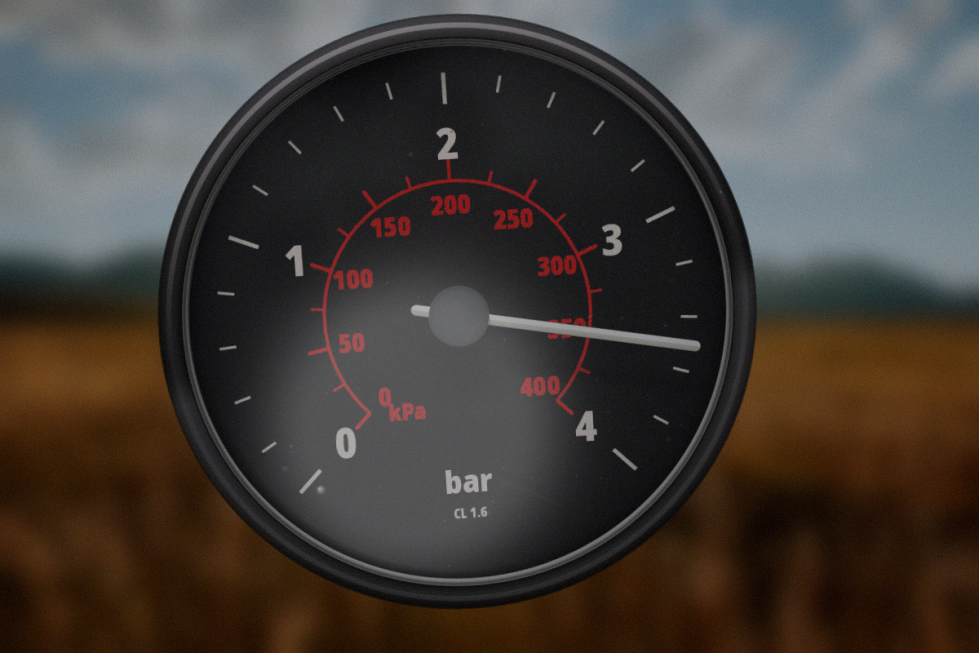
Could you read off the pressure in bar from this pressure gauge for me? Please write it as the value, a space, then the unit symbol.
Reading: 3.5 bar
